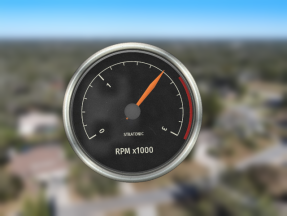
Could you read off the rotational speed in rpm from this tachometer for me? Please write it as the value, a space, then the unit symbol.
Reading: 2000 rpm
